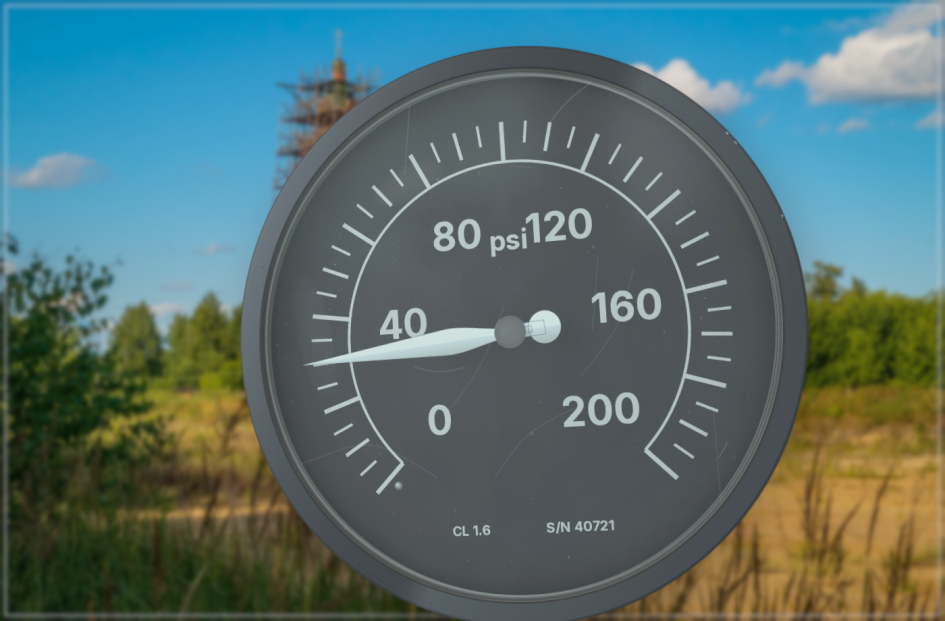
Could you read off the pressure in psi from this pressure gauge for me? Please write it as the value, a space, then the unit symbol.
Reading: 30 psi
